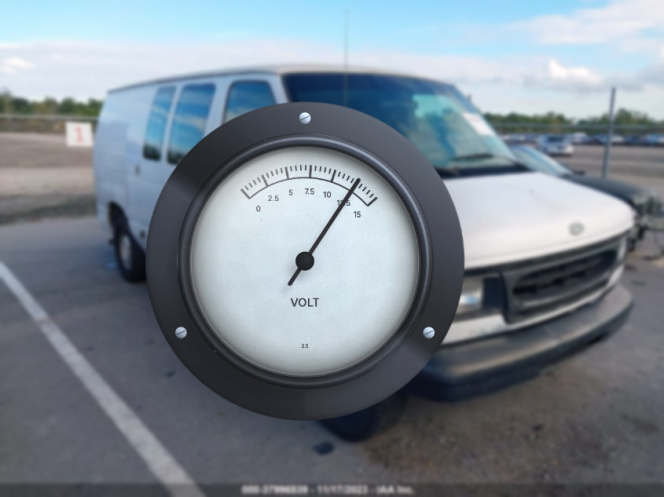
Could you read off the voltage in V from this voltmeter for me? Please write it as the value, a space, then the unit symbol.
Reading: 12.5 V
